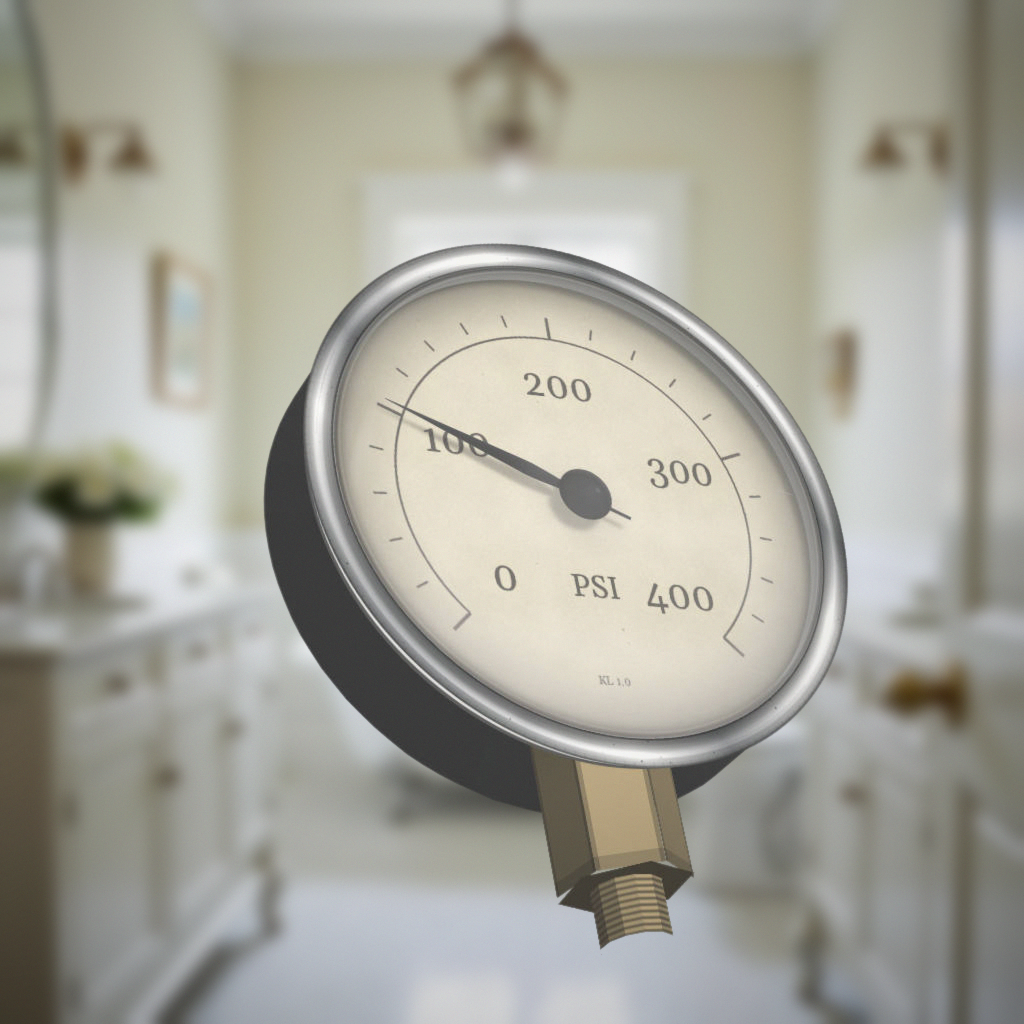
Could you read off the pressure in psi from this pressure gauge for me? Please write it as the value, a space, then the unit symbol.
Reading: 100 psi
